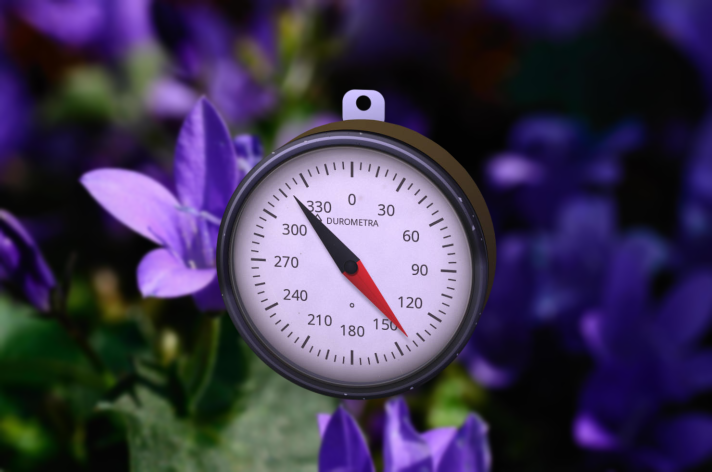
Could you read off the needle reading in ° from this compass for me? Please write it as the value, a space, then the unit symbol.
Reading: 140 °
